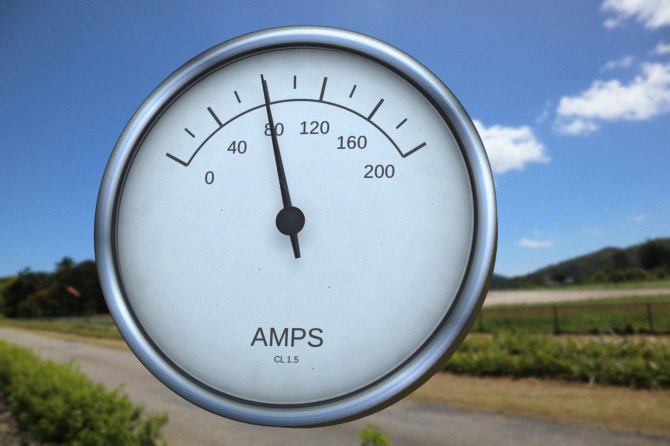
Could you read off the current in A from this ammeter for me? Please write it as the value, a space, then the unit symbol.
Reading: 80 A
